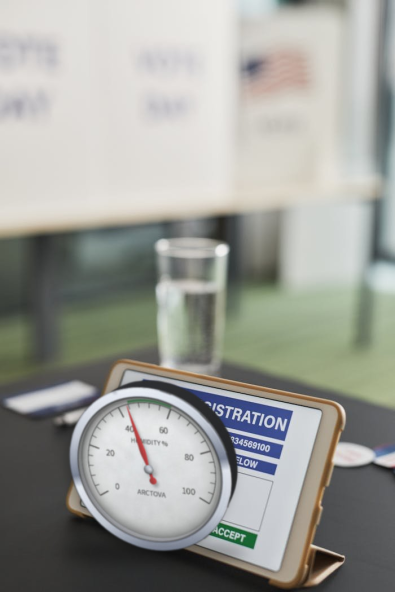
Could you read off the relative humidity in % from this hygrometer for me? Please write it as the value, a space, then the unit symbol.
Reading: 44 %
